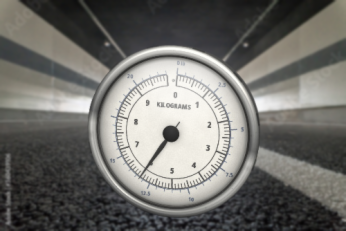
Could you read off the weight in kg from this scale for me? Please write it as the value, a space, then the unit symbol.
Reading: 6 kg
